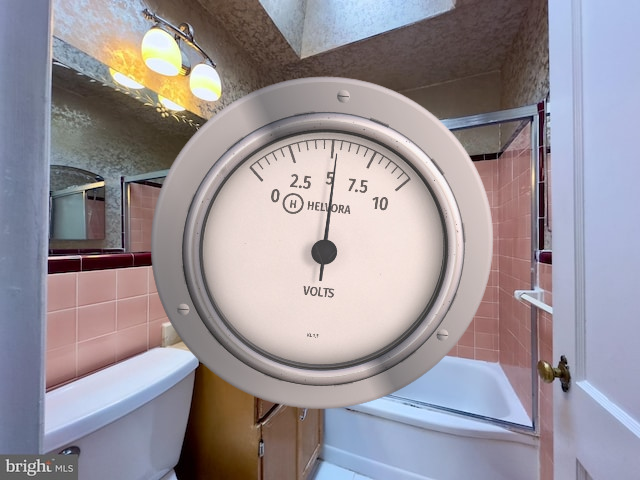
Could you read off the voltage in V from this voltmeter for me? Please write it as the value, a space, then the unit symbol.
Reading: 5.25 V
